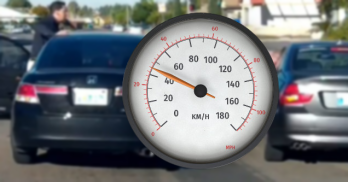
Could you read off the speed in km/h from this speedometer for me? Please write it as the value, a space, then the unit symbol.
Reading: 45 km/h
